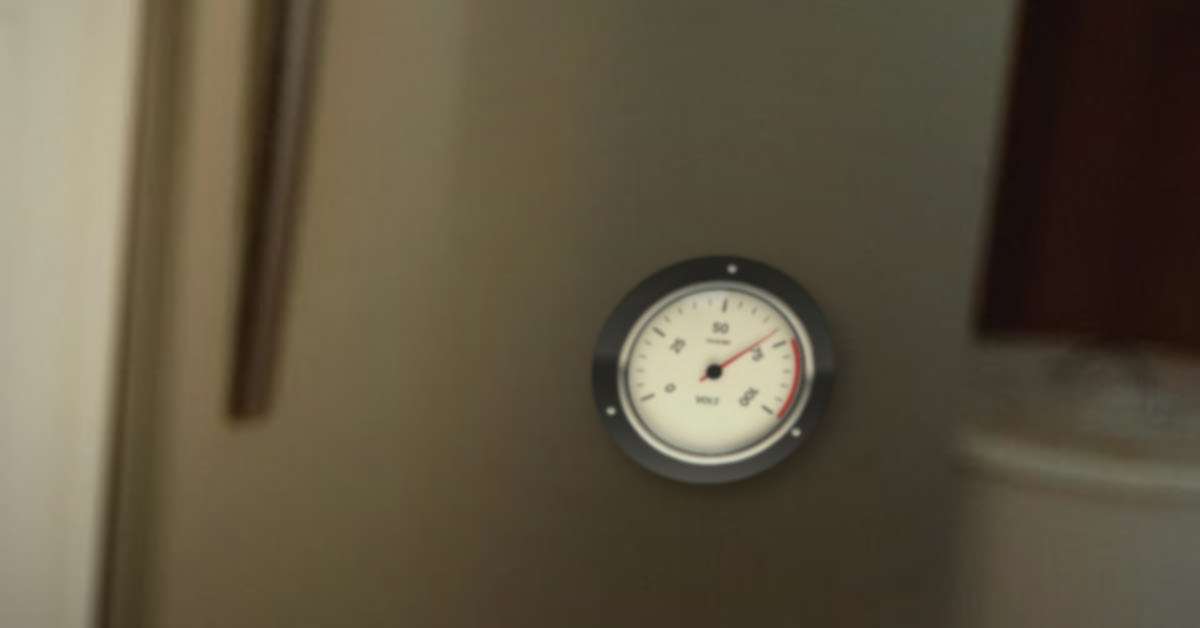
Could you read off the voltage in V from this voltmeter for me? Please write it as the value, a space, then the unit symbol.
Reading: 70 V
